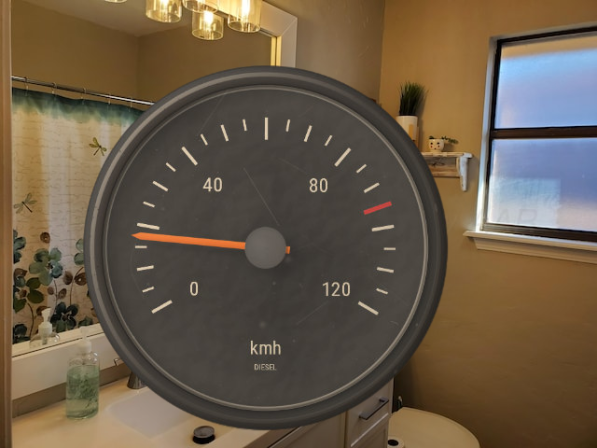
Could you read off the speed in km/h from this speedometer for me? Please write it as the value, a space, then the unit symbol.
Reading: 17.5 km/h
